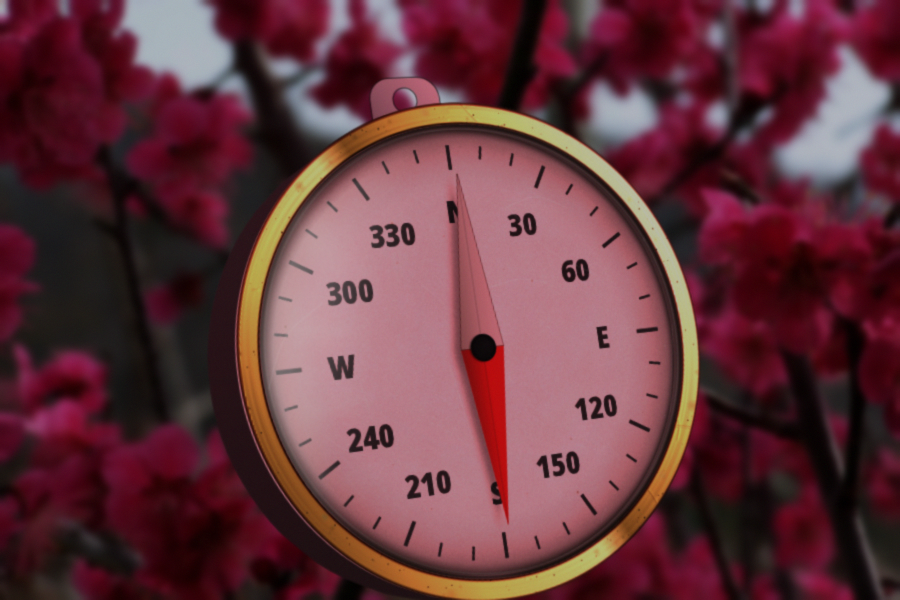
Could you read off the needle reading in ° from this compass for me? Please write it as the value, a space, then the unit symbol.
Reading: 180 °
